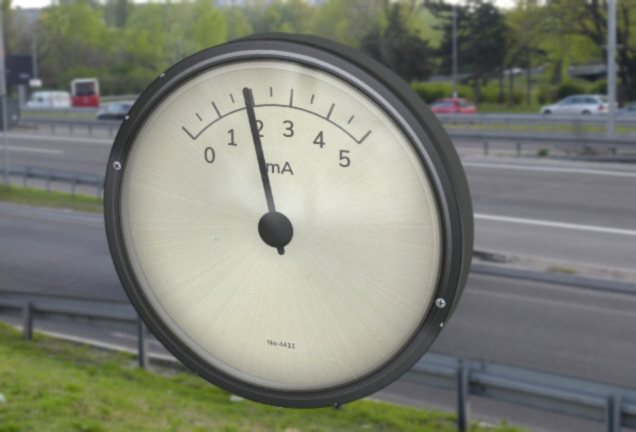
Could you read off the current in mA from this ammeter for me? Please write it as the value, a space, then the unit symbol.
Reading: 2 mA
